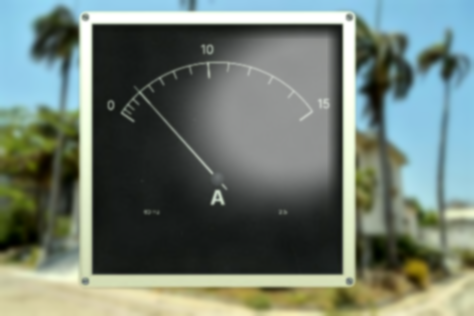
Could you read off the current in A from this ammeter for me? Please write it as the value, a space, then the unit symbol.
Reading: 5 A
